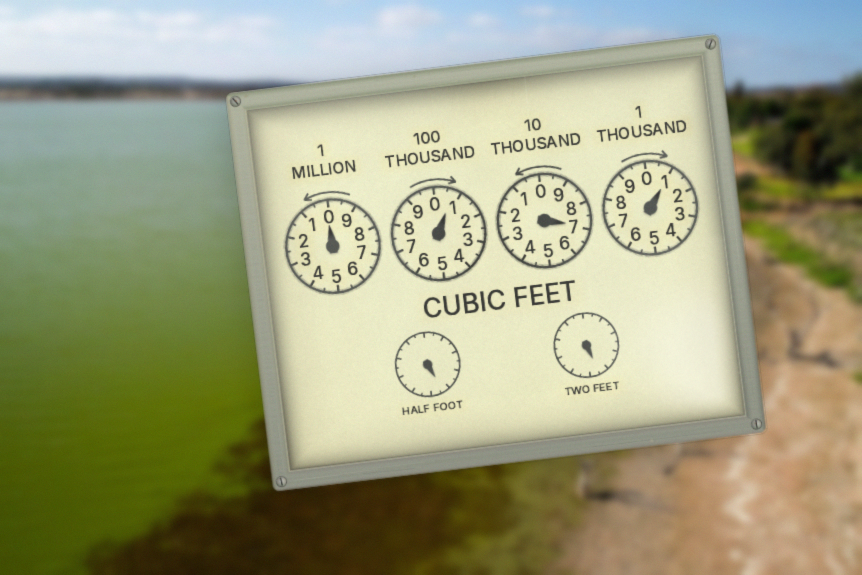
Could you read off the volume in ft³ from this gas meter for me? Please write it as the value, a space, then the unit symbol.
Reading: 7100 ft³
